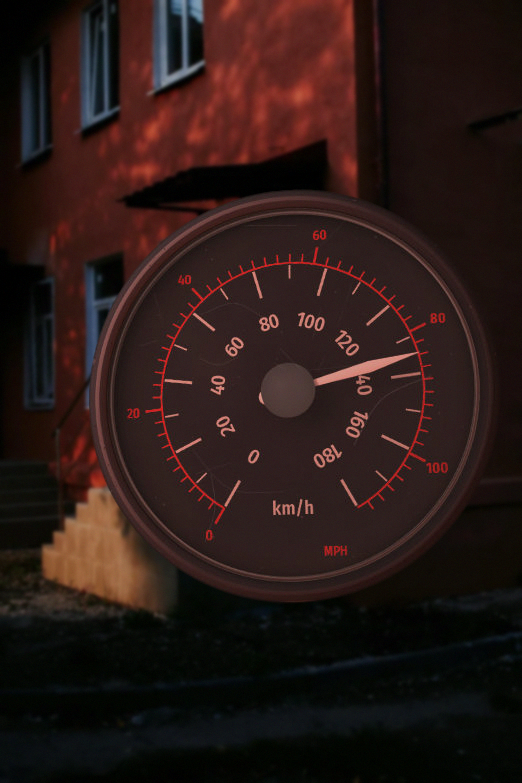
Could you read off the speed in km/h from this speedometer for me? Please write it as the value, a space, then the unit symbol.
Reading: 135 km/h
